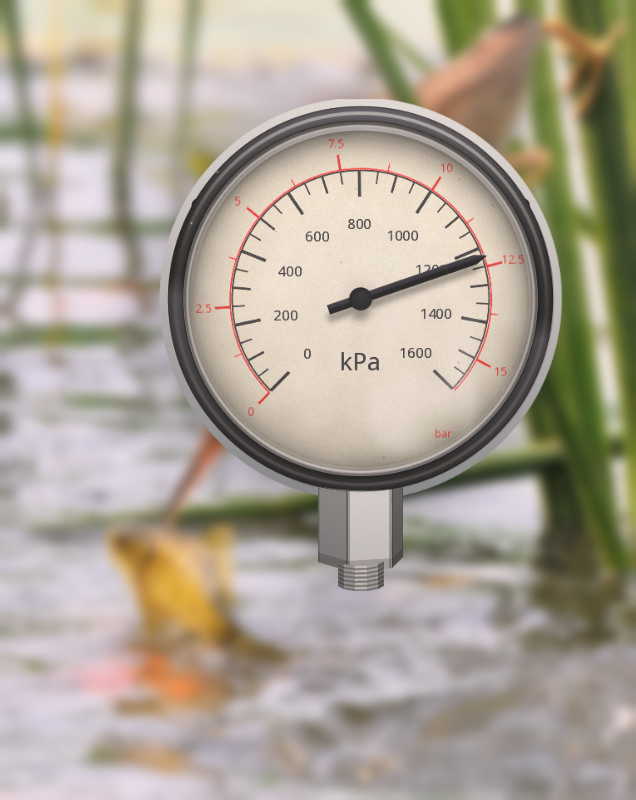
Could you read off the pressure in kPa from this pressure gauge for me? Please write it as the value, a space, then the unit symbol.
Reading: 1225 kPa
